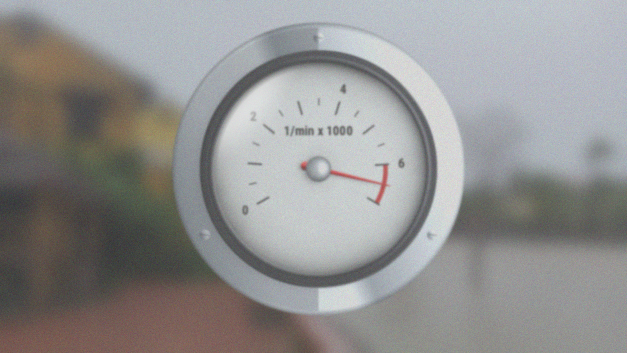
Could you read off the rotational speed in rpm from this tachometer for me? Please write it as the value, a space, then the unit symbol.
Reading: 6500 rpm
